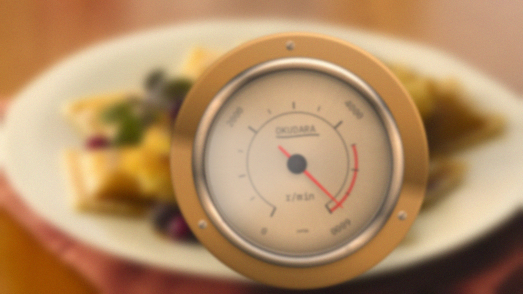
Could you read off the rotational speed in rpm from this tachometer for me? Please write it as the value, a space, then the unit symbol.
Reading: 5750 rpm
